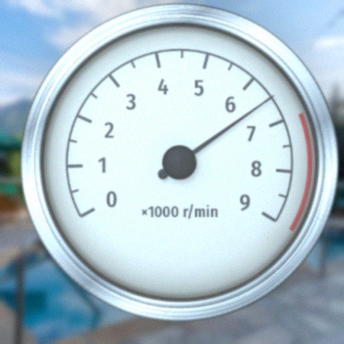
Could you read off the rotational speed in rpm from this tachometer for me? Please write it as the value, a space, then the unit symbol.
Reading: 6500 rpm
